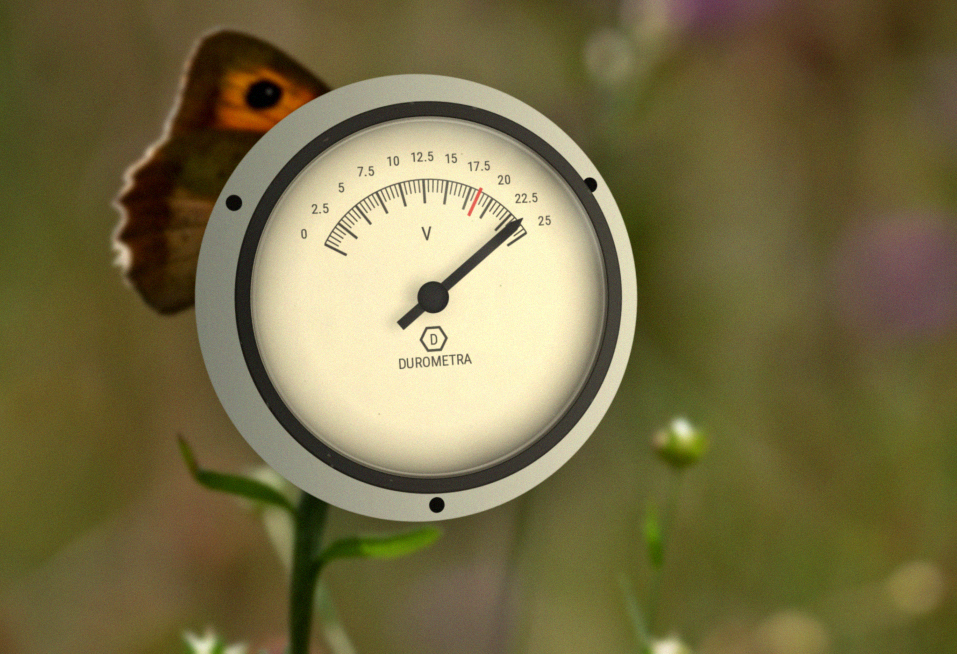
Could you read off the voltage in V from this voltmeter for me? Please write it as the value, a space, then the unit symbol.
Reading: 23.5 V
